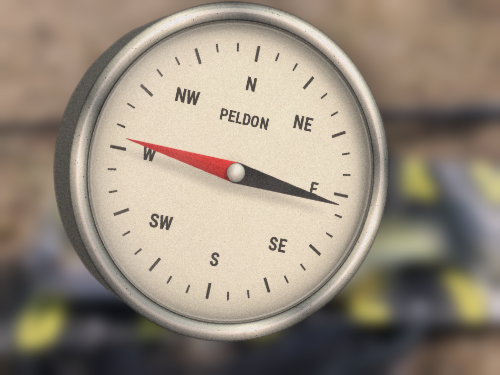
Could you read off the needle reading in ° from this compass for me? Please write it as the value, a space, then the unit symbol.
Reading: 275 °
